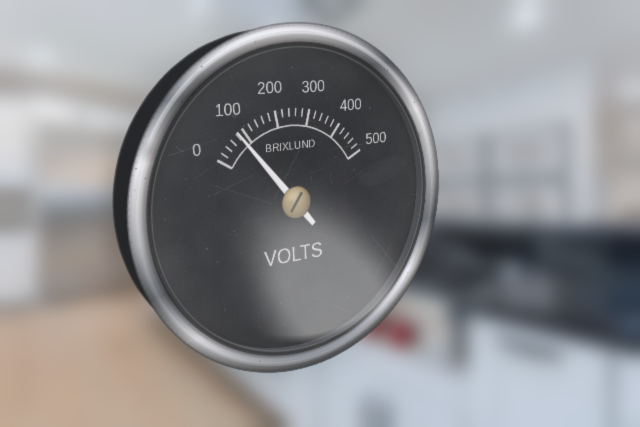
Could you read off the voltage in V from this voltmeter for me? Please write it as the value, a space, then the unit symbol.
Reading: 80 V
